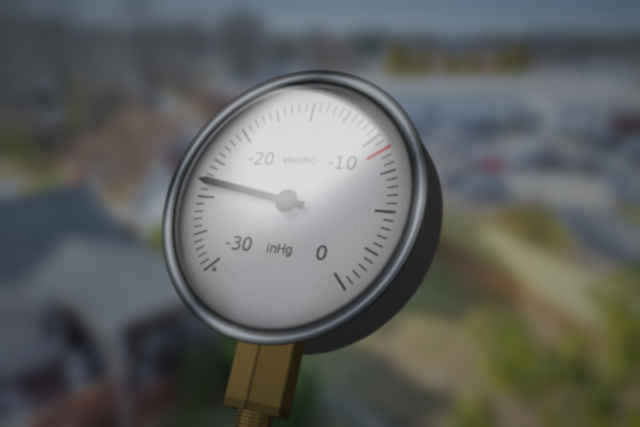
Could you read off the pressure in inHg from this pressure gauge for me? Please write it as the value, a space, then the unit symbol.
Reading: -24 inHg
